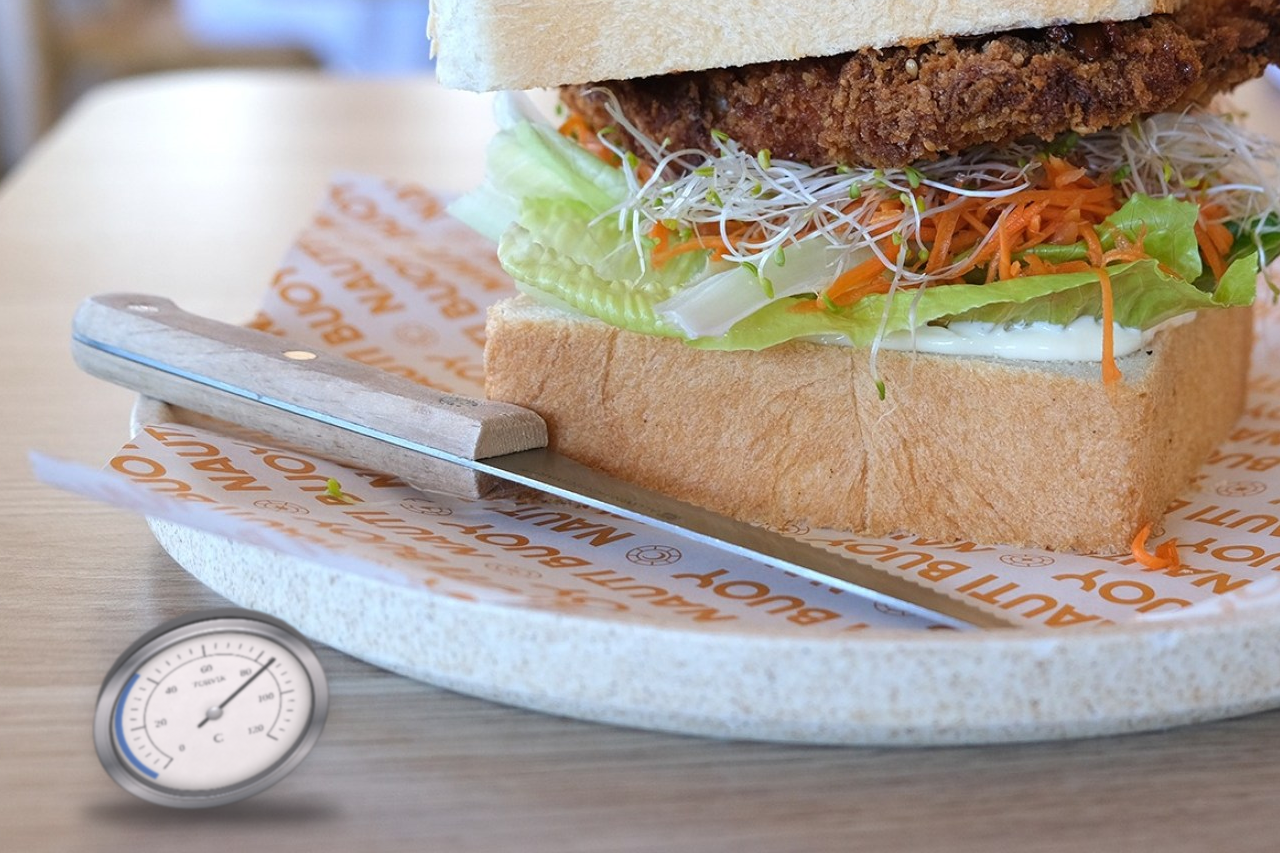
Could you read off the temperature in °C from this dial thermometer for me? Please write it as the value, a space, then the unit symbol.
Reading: 84 °C
